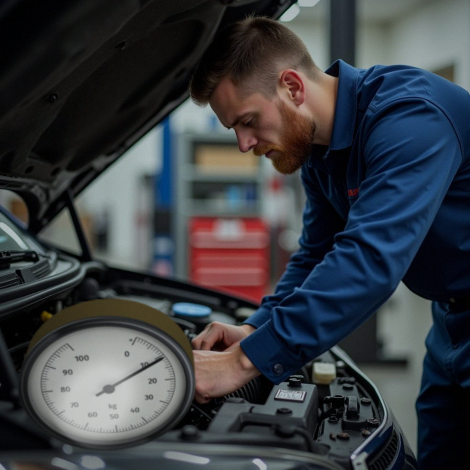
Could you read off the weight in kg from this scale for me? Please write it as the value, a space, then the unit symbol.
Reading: 10 kg
